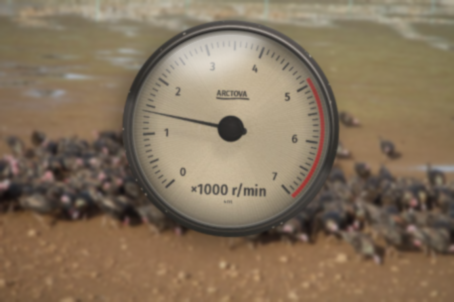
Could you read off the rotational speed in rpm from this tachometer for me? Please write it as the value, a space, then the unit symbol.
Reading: 1400 rpm
